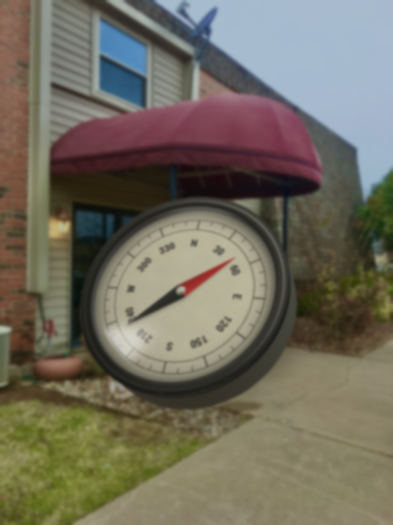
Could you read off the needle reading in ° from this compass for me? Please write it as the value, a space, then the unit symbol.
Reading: 50 °
